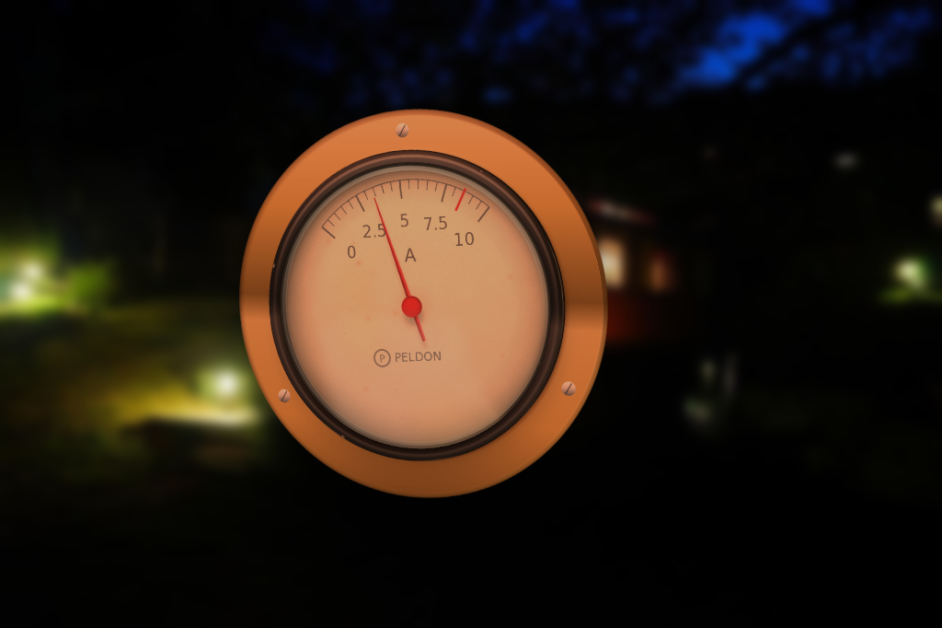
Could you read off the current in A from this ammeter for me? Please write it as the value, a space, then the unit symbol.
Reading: 3.5 A
